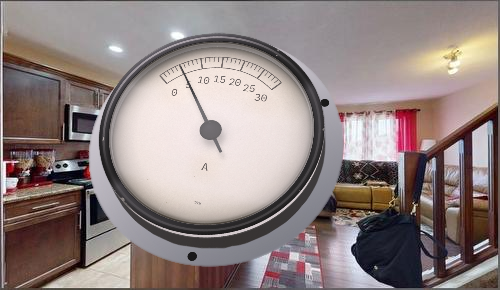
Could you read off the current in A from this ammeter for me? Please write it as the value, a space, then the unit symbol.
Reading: 5 A
